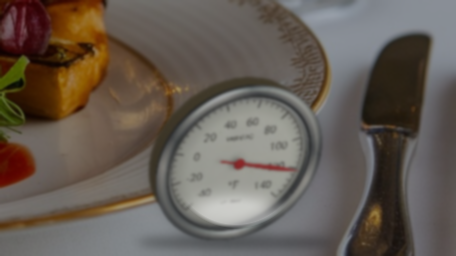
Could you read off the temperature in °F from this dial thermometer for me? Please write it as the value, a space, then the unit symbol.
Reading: 120 °F
